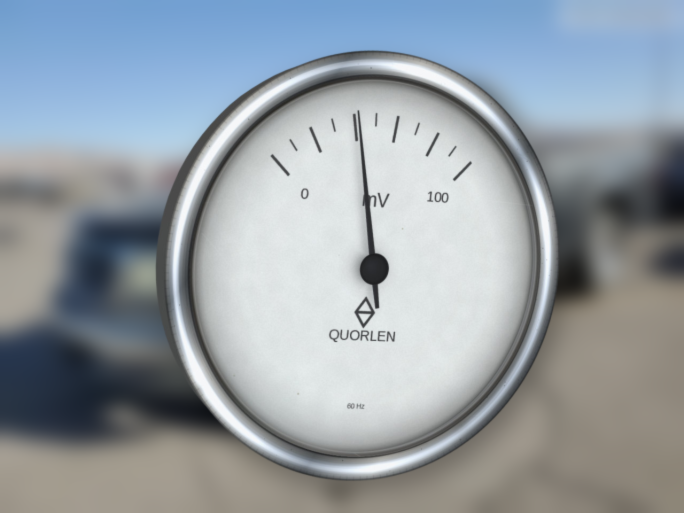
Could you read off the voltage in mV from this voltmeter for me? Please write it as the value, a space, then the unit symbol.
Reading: 40 mV
